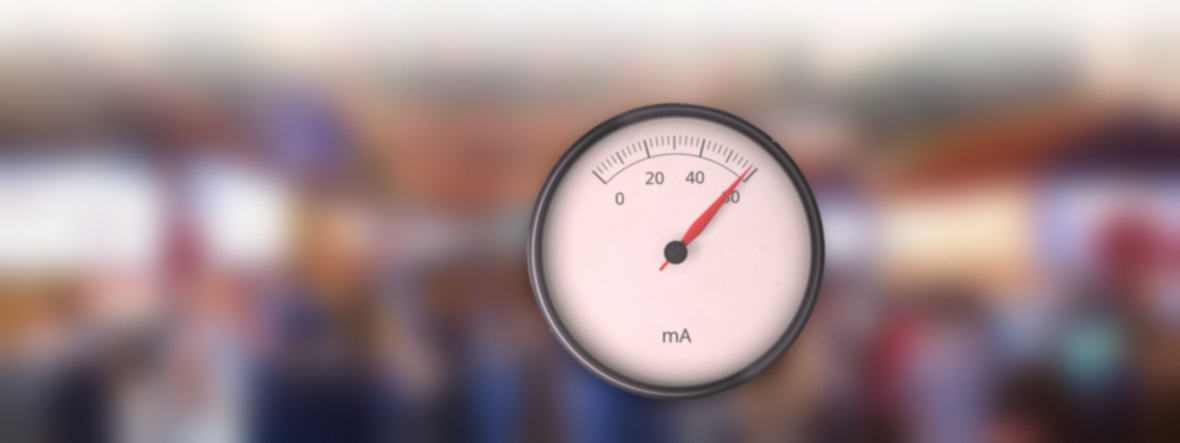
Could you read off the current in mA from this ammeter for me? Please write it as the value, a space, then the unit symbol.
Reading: 58 mA
